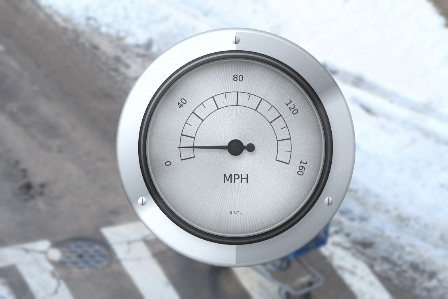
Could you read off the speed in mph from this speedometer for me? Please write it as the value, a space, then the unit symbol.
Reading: 10 mph
